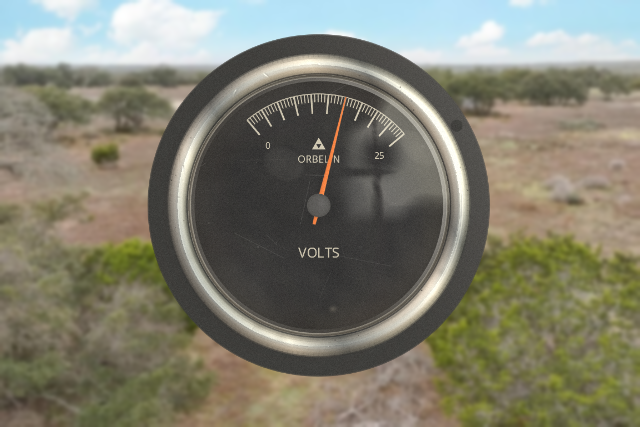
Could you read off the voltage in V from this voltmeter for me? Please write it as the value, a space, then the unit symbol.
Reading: 15 V
